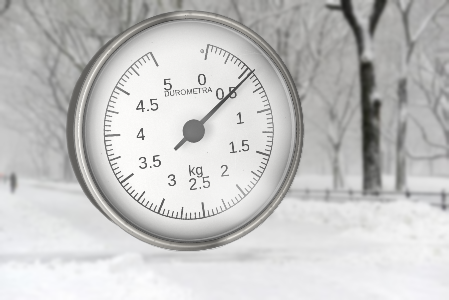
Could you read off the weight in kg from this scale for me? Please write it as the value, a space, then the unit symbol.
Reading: 0.55 kg
